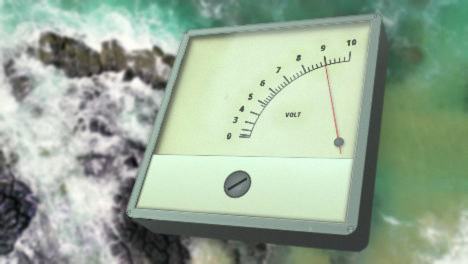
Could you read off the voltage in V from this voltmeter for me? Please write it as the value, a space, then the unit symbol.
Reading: 9 V
